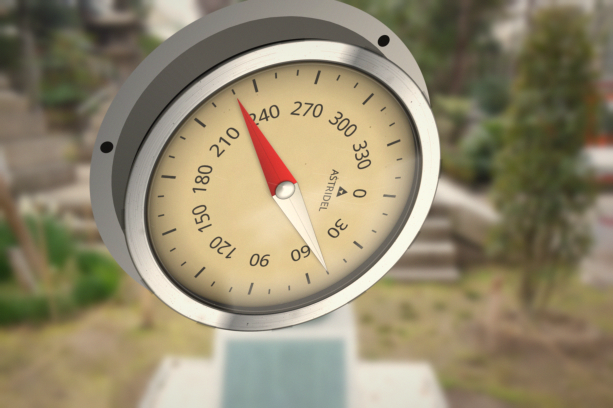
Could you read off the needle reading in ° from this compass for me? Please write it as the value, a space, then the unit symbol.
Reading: 230 °
